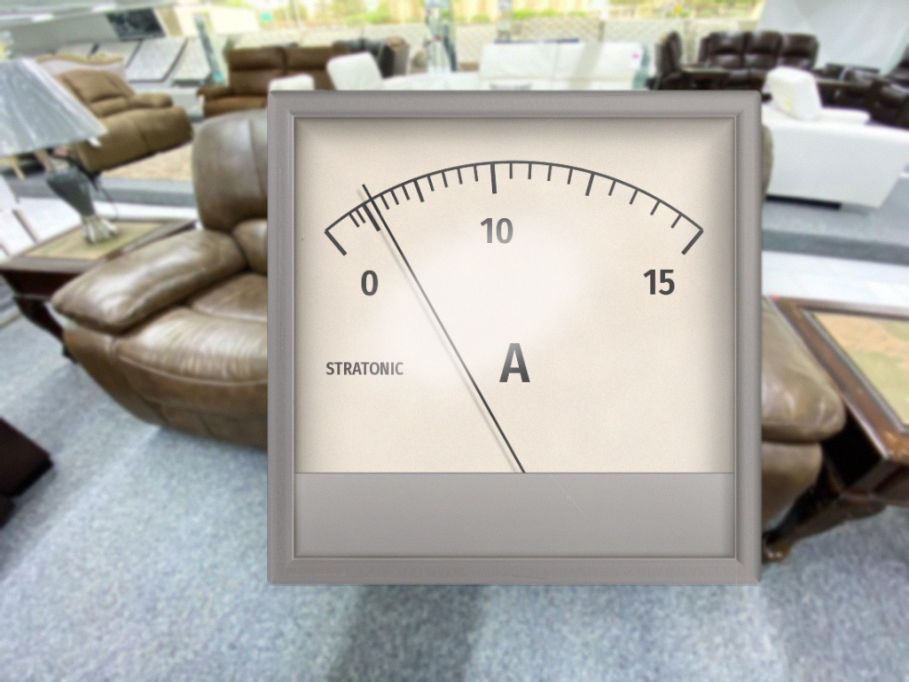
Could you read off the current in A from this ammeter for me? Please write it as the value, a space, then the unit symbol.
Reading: 5.5 A
